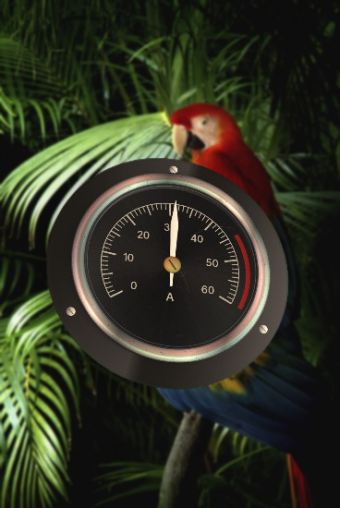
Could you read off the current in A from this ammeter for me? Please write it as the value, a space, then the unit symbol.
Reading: 31 A
